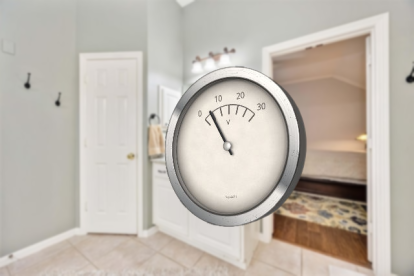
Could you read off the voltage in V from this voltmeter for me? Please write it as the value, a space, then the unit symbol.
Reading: 5 V
